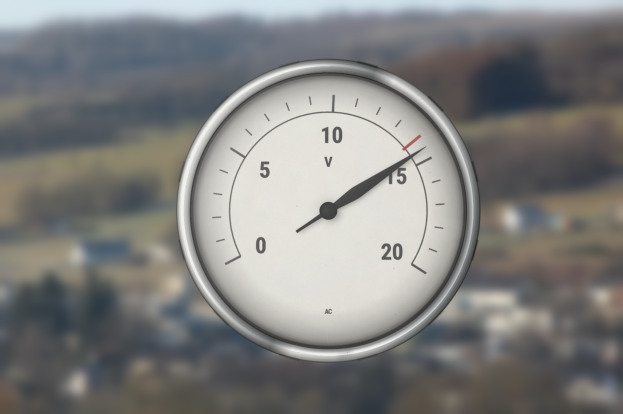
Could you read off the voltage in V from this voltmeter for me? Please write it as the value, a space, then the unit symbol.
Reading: 14.5 V
